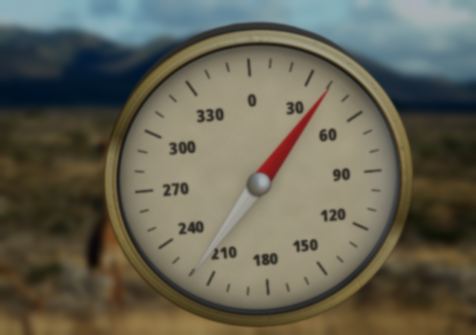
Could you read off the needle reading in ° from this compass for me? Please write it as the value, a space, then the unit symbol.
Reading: 40 °
